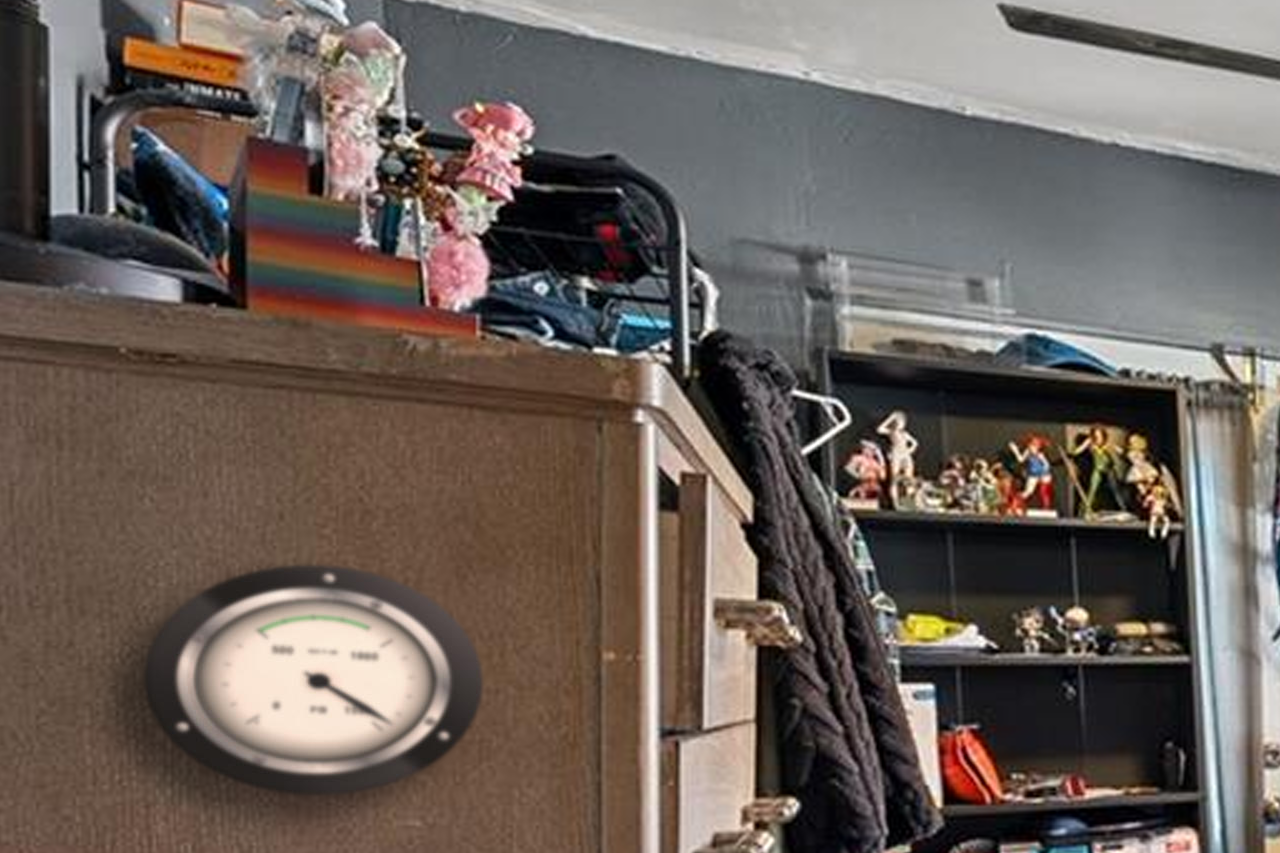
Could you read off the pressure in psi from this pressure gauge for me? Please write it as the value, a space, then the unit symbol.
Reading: 1450 psi
